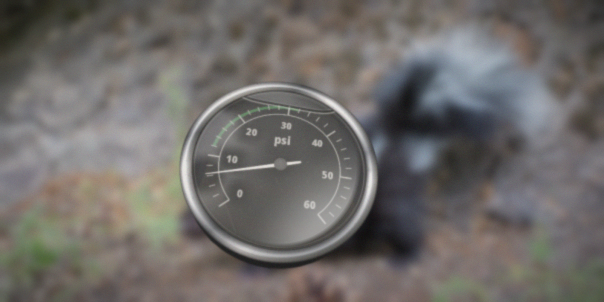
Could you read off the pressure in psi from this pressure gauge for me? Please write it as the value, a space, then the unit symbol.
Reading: 6 psi
